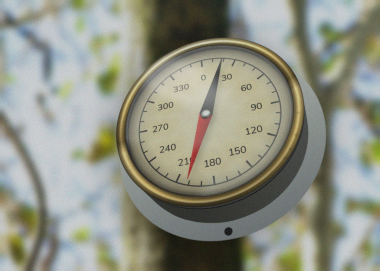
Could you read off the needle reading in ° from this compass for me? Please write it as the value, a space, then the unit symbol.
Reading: 200 °
